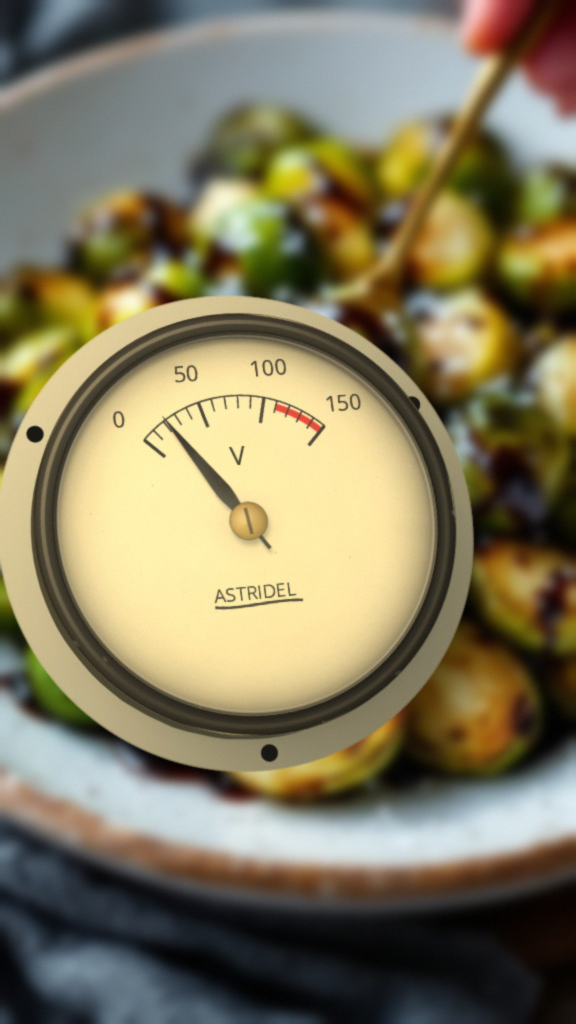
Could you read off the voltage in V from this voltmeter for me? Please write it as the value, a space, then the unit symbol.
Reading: 20 V
